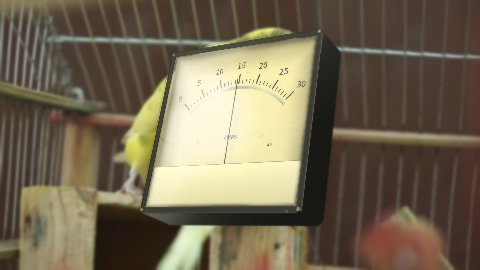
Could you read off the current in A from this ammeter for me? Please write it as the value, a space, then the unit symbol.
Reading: 15 A
